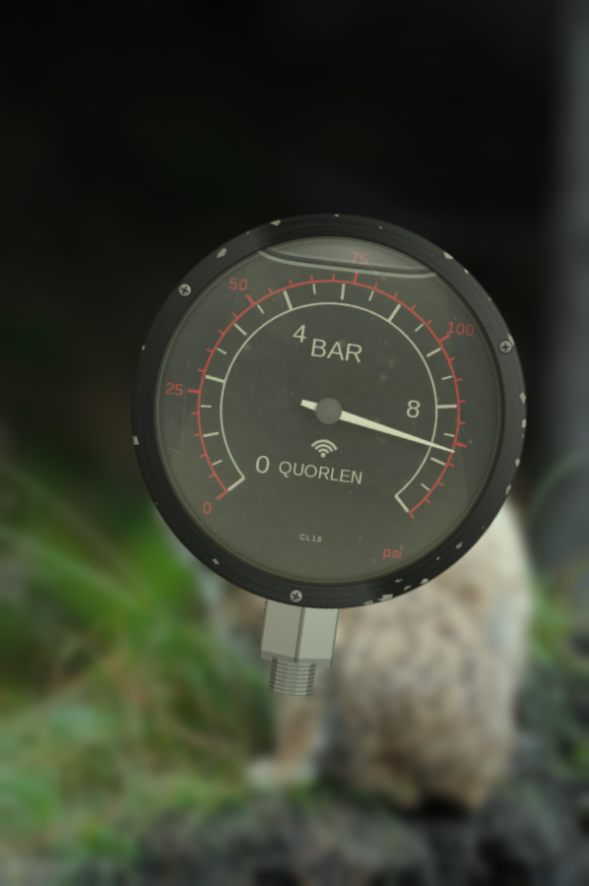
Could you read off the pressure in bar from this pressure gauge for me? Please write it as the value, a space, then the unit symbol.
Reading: 8.75 bar
